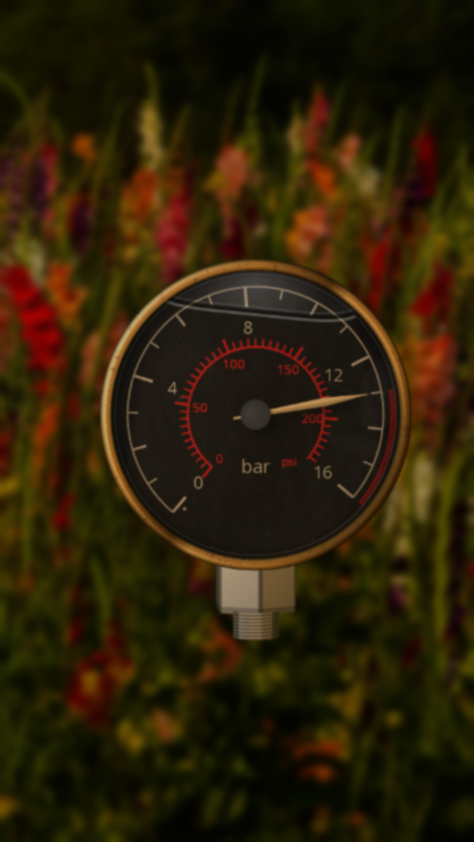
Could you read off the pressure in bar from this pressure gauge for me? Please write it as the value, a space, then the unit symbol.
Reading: 13 bar
